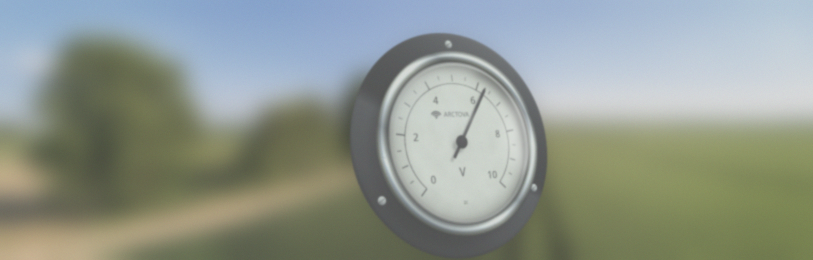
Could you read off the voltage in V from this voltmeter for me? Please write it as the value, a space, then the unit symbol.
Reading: 6.25 V
